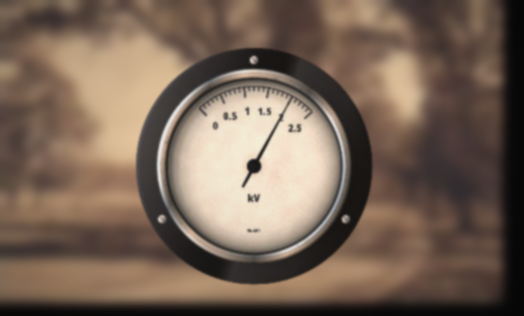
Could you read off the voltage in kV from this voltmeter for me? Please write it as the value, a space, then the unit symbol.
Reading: 2 kV
